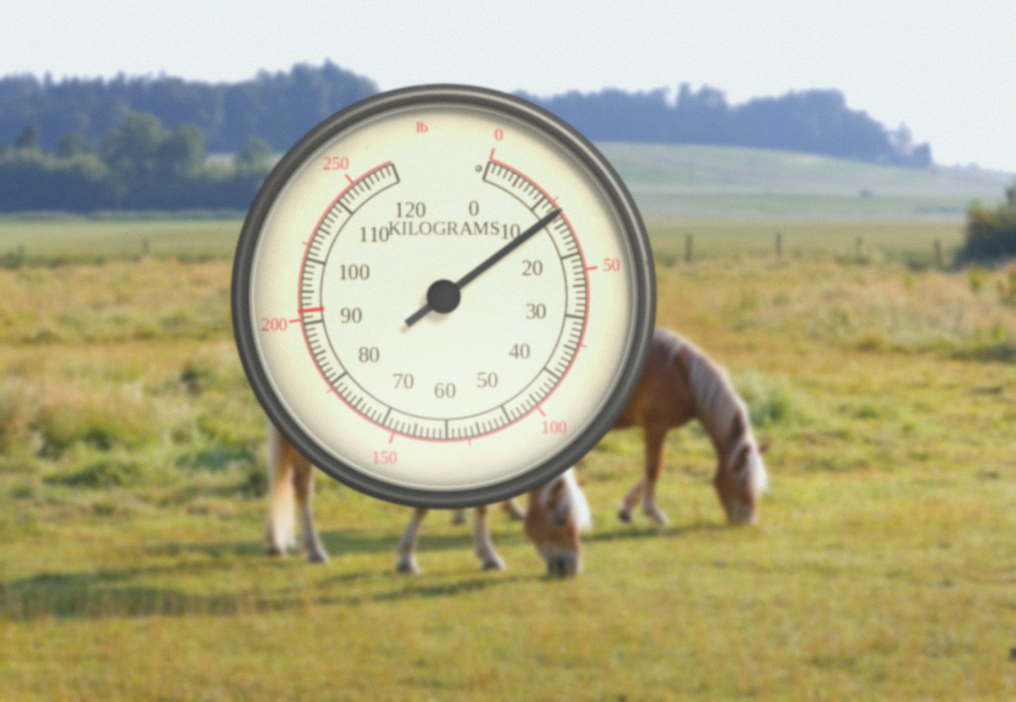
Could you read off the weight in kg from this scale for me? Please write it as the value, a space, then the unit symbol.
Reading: 13 kg
